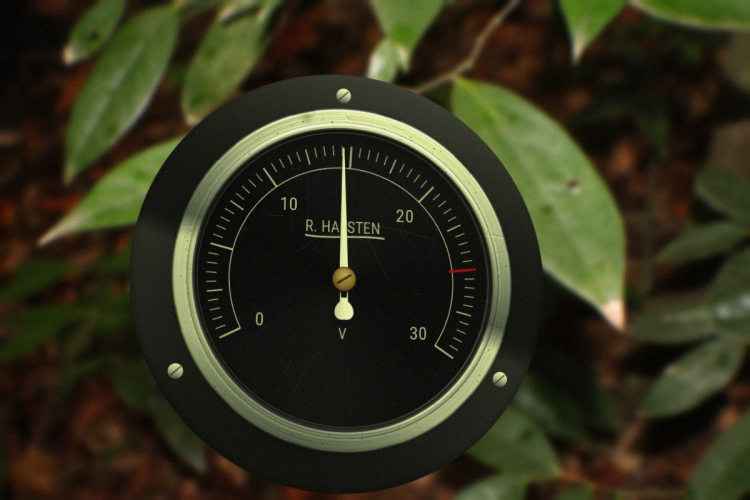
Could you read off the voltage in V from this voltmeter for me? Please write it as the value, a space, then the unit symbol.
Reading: 14.5 V
